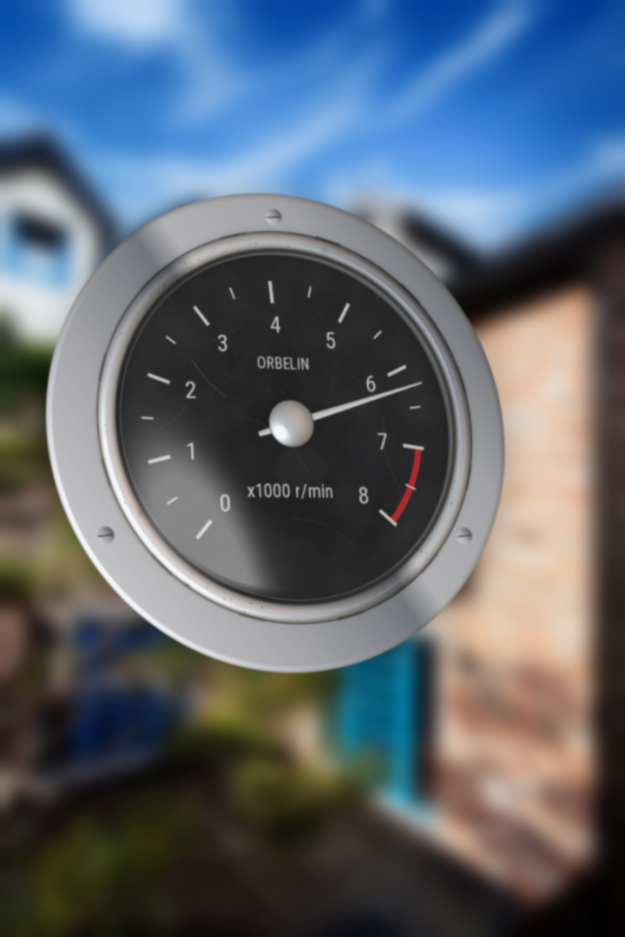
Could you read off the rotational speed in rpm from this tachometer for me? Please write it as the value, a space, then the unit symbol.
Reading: 6250 rpm
